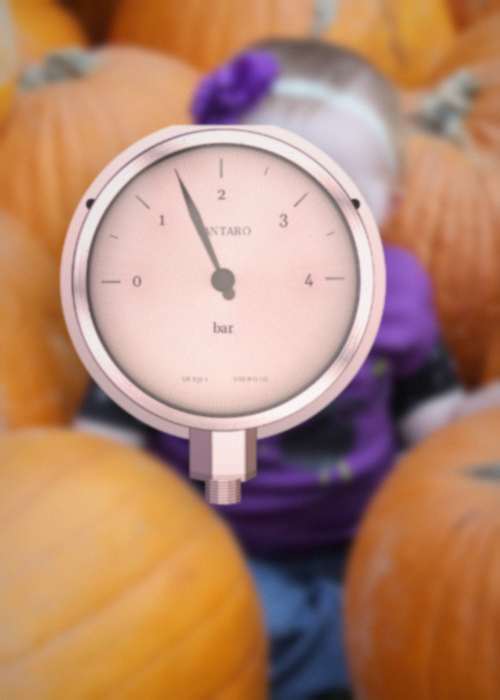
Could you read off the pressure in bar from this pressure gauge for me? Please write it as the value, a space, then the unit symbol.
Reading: 1.5 bar
